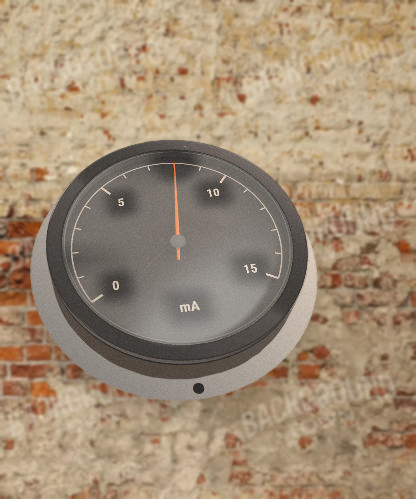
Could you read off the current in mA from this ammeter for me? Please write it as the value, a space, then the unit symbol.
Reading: 8 mA
